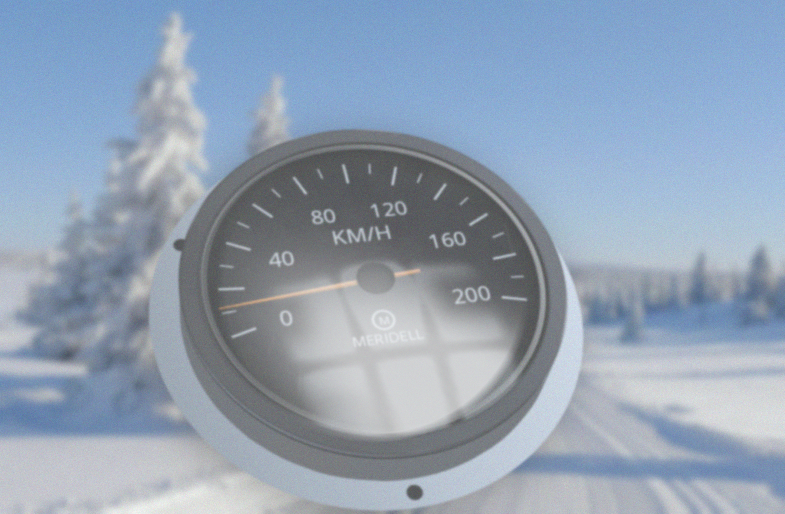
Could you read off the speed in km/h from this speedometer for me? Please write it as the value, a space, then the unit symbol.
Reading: 10 km/h
